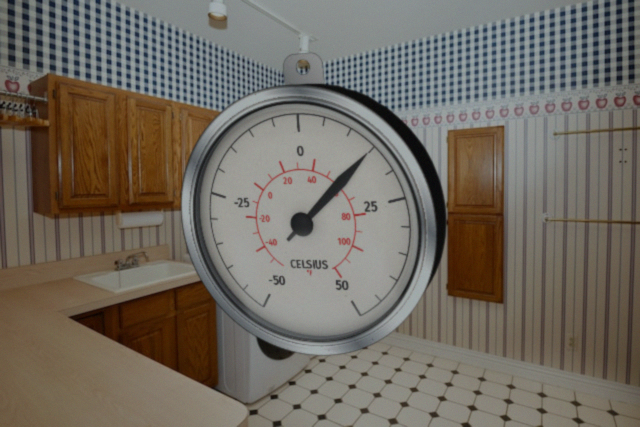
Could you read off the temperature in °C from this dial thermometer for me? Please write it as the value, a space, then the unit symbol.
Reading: 15 °C
